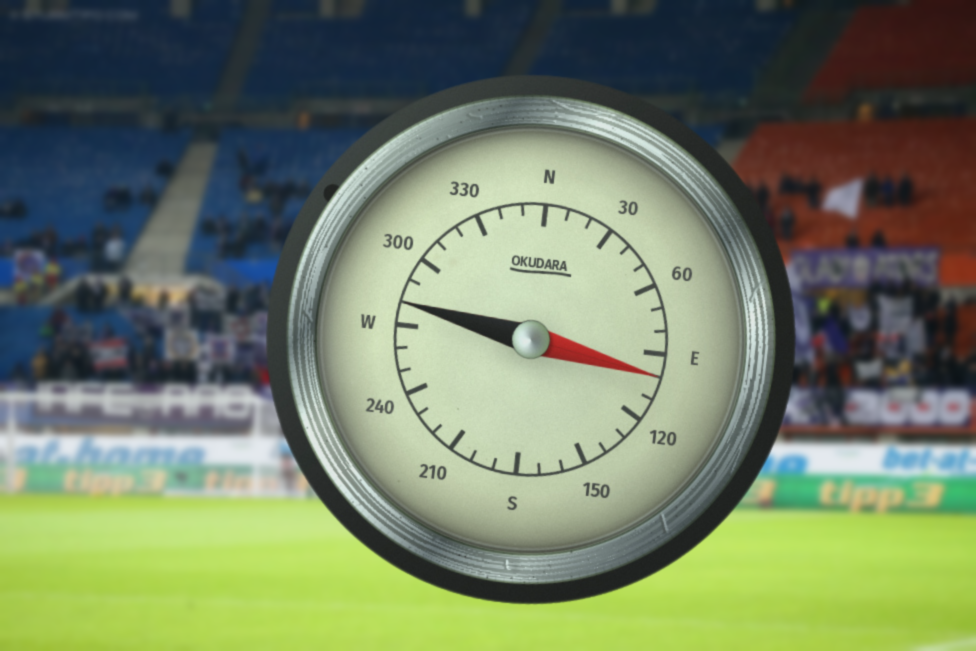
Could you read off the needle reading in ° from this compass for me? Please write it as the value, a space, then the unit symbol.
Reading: 100 °
